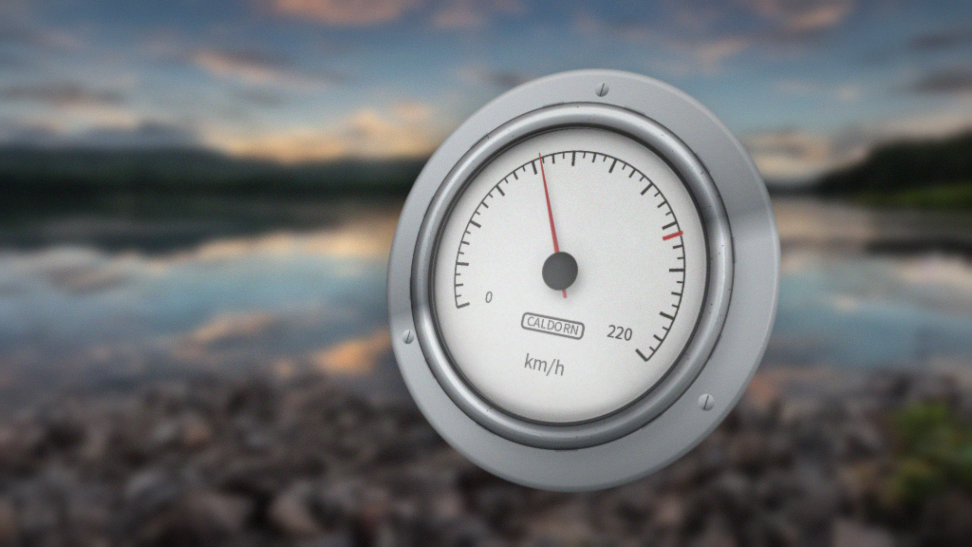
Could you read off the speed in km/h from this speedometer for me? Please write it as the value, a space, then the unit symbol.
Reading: 85 km/h
